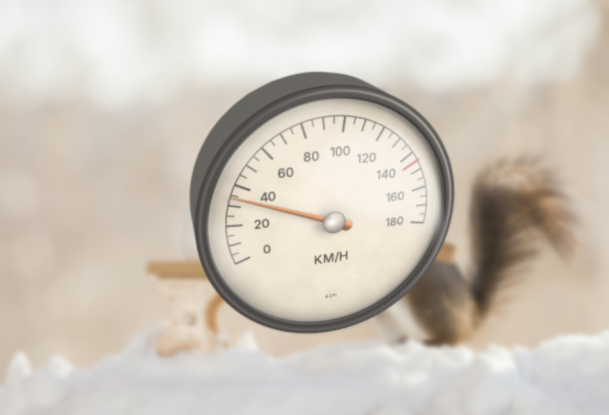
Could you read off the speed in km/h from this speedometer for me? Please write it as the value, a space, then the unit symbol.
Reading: 35 km/h
